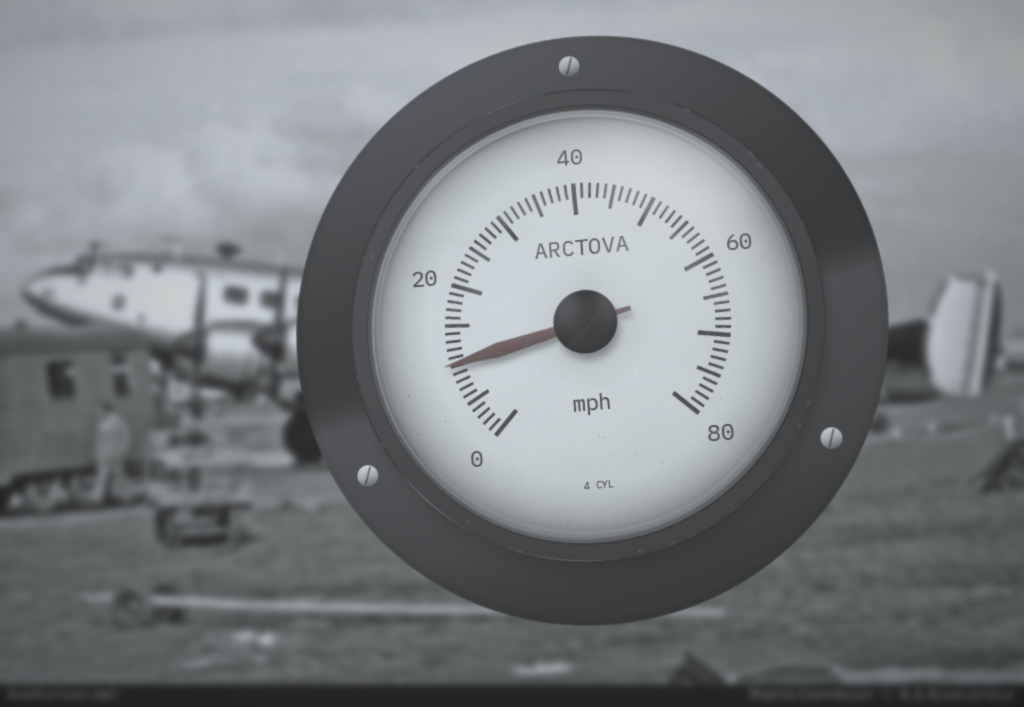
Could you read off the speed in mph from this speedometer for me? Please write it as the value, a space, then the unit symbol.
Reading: 10 mph
